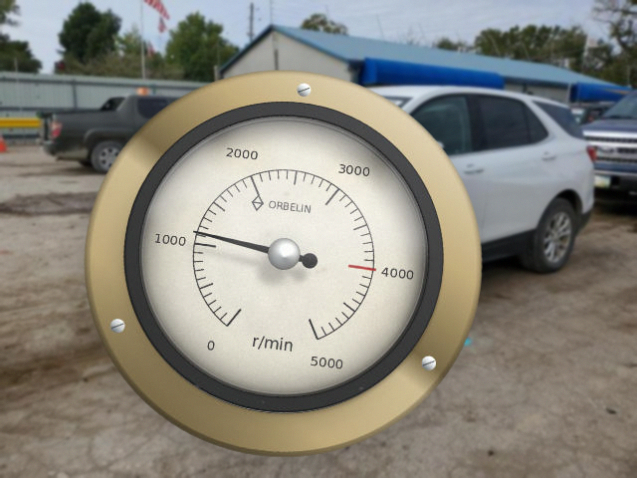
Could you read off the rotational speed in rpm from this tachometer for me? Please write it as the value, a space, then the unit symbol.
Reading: 1100 rpm
